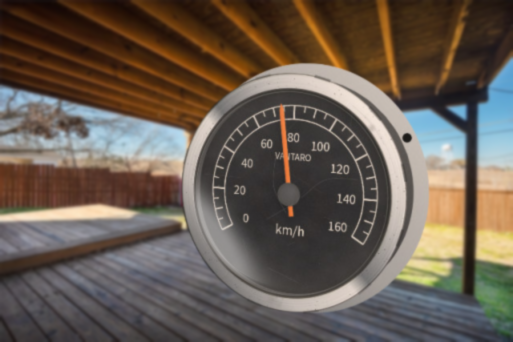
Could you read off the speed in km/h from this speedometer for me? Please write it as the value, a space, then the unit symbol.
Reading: 75 km/h
